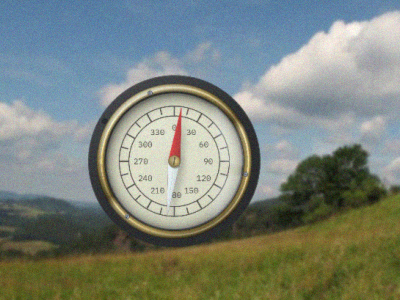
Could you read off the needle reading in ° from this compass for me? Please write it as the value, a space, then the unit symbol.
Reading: 7.5 °
